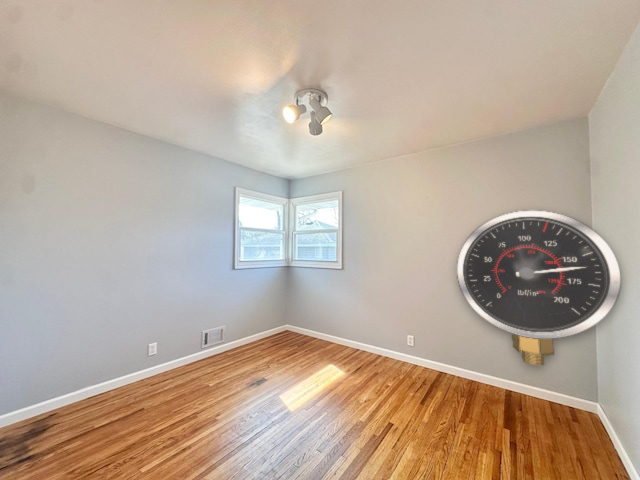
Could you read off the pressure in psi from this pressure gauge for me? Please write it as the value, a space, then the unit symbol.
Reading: 160 psi
